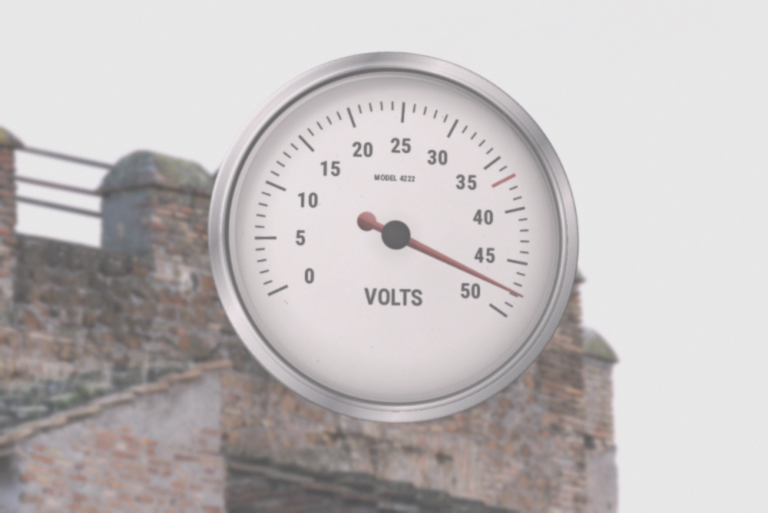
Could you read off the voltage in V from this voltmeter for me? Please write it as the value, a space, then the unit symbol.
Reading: 48 V
